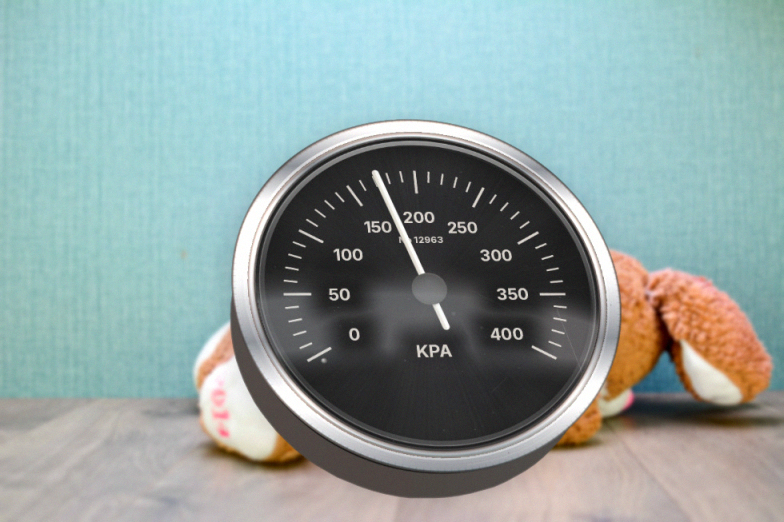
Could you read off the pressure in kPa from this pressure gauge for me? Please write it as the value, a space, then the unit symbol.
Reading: 170 kPa
